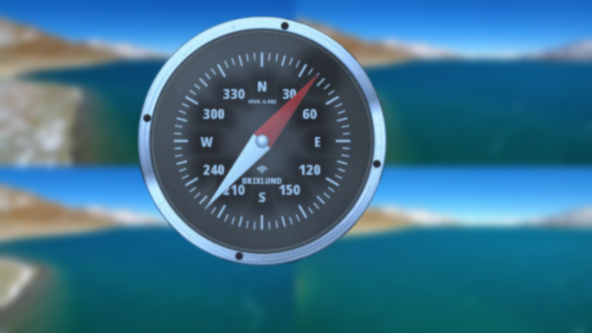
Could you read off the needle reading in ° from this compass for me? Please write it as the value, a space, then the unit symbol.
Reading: 40 °
